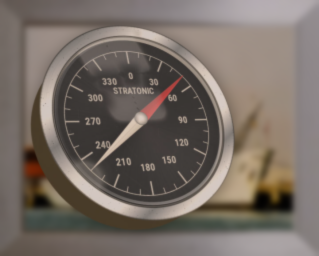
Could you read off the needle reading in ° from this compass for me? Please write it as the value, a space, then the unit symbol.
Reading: 50 °
